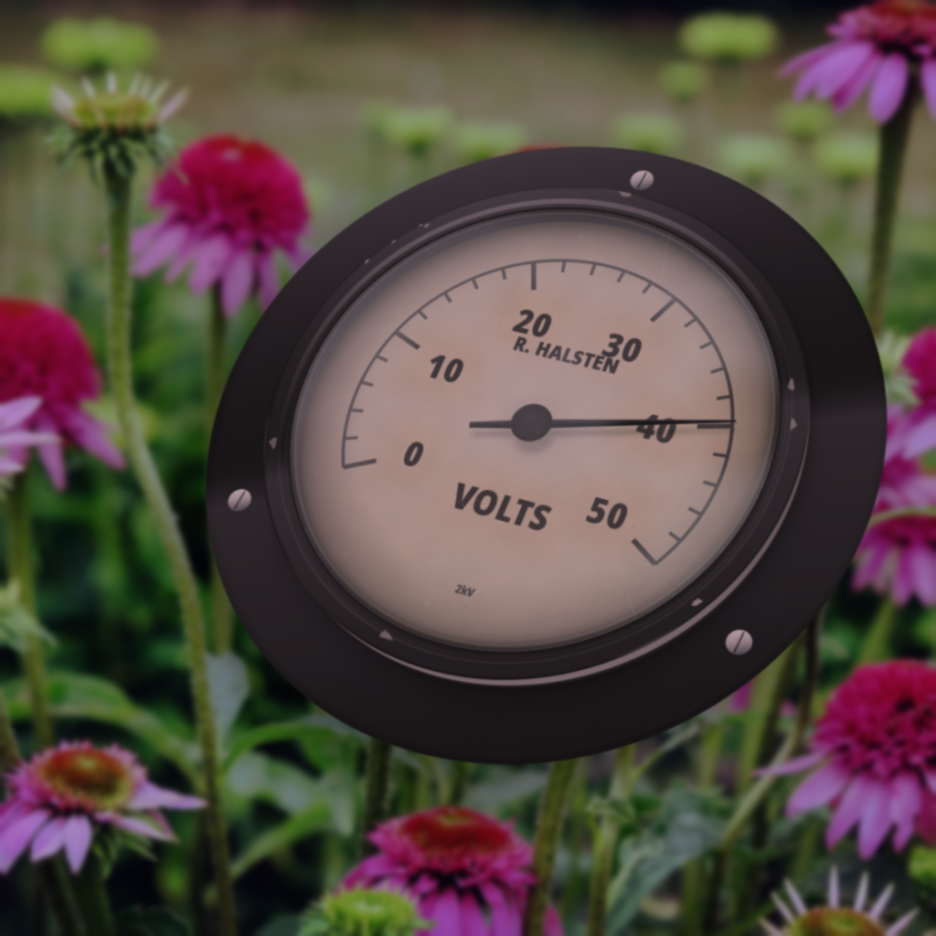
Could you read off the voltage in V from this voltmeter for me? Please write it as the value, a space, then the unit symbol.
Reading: 40 V
